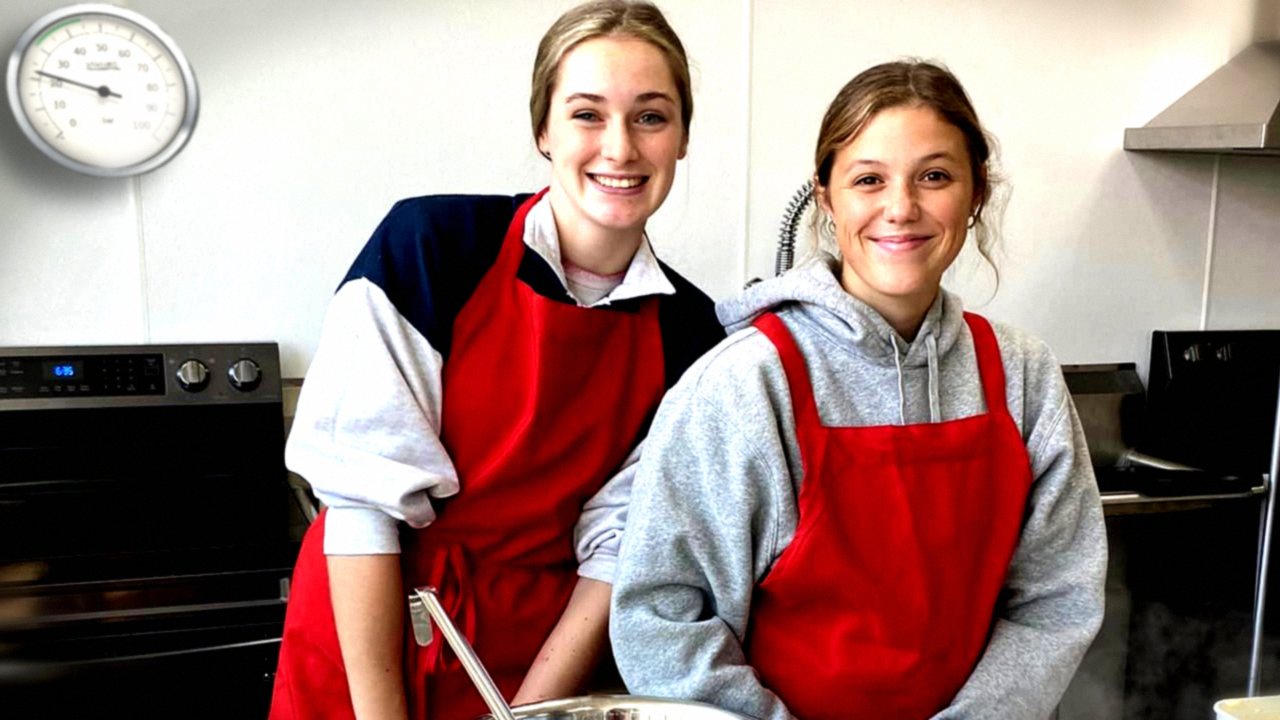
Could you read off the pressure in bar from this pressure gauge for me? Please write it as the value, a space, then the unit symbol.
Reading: 22.5 bar
